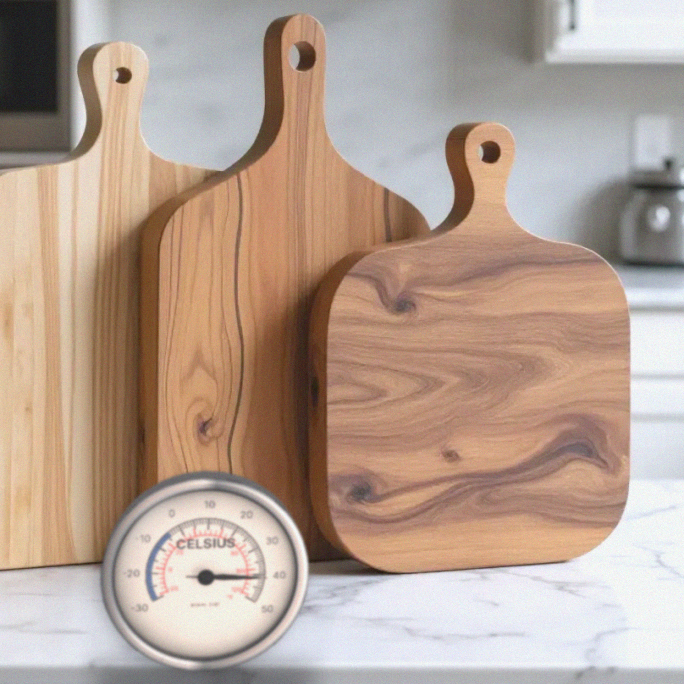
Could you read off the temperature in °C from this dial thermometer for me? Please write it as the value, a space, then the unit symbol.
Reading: 40 °C
